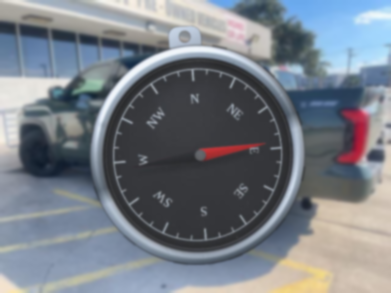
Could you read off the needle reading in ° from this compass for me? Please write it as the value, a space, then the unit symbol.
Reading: 85 °
